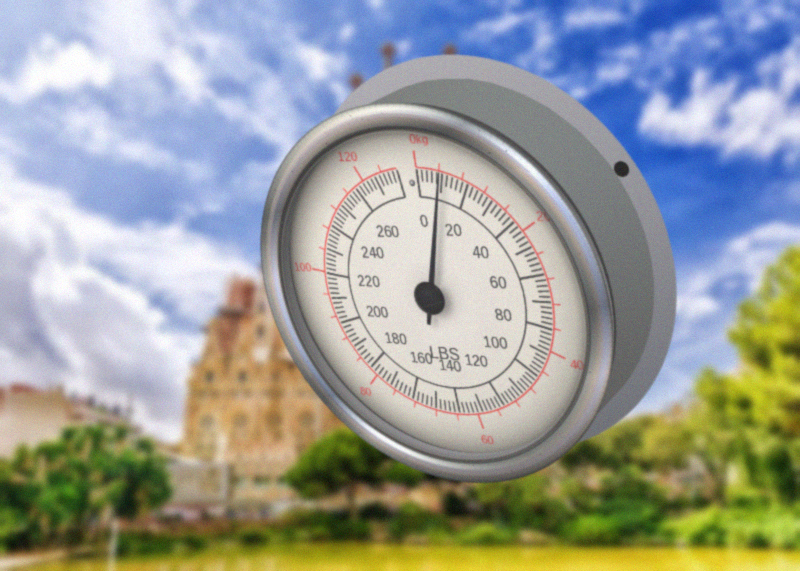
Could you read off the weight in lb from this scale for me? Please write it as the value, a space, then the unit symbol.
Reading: 10 lb
